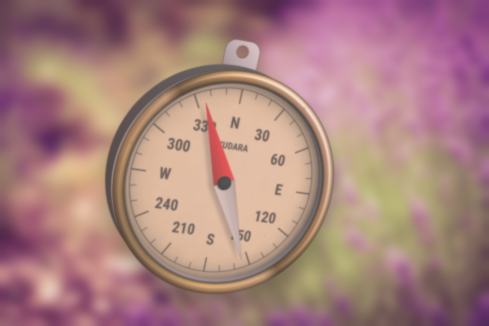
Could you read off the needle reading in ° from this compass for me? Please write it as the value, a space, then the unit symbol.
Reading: 335 °
